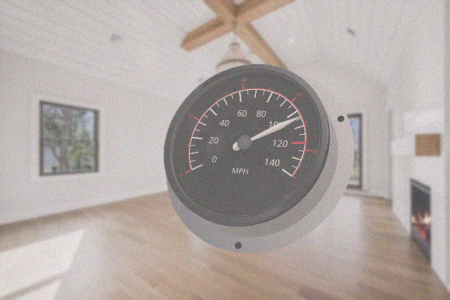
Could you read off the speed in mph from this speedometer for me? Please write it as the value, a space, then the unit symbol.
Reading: 105 mph
